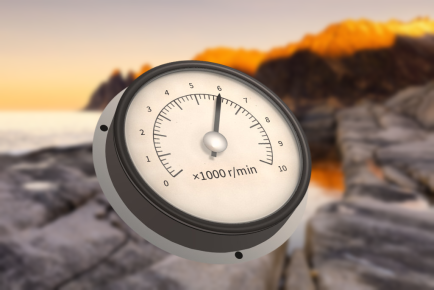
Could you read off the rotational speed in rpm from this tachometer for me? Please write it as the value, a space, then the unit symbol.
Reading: 6000 rpm
